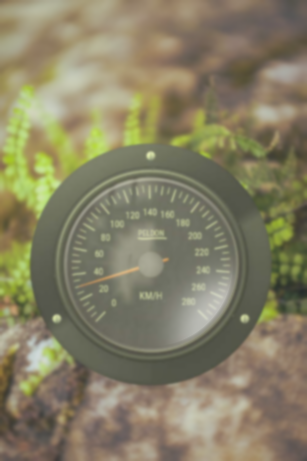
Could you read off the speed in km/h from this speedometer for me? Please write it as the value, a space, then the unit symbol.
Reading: 30 km/h
